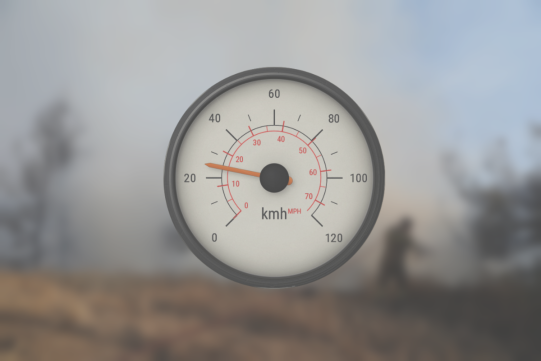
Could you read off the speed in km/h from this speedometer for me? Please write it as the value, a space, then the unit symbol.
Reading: 25 km/h
